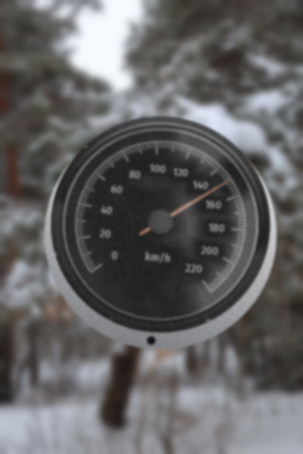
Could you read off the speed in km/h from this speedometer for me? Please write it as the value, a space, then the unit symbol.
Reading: 150 km/h
